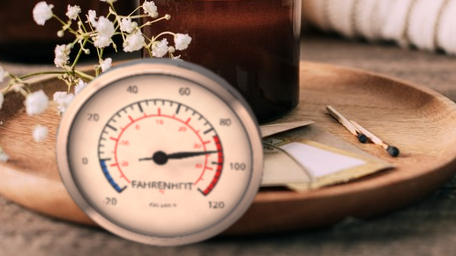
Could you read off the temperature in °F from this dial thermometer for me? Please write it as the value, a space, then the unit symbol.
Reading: 92 °F
